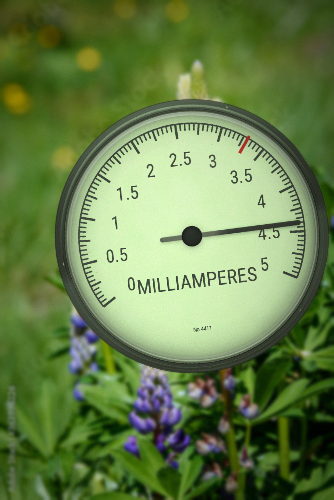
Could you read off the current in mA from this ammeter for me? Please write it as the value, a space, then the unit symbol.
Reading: 4.4 mA
